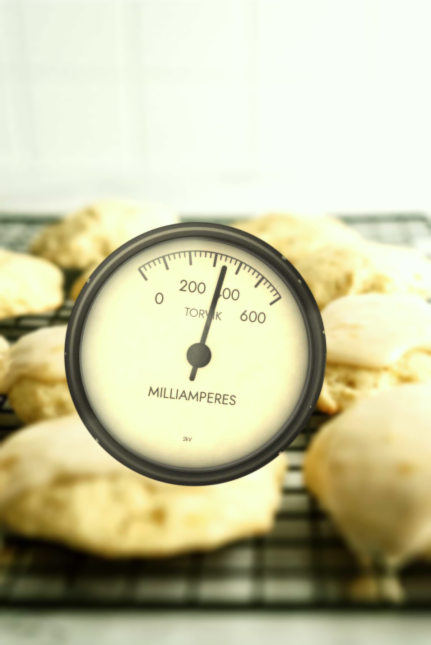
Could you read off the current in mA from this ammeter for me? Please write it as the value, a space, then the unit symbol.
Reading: 340 mA
